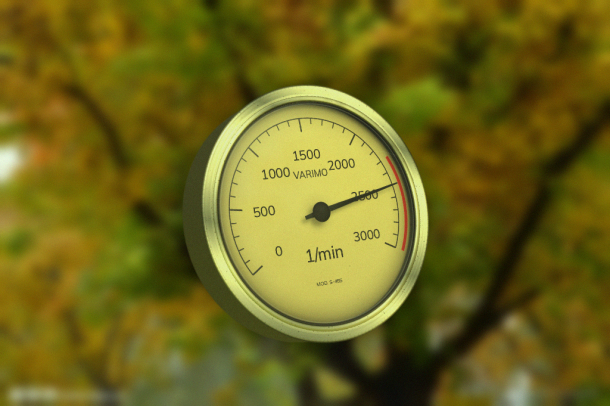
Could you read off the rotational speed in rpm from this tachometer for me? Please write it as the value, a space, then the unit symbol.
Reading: 2500 rpm
